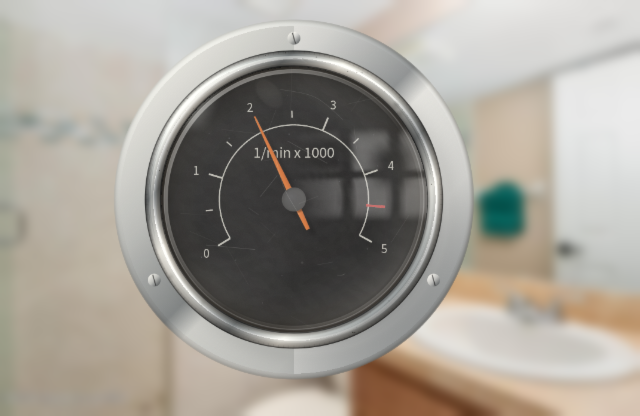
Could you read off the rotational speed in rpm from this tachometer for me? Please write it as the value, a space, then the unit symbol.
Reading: 2000 rpm
